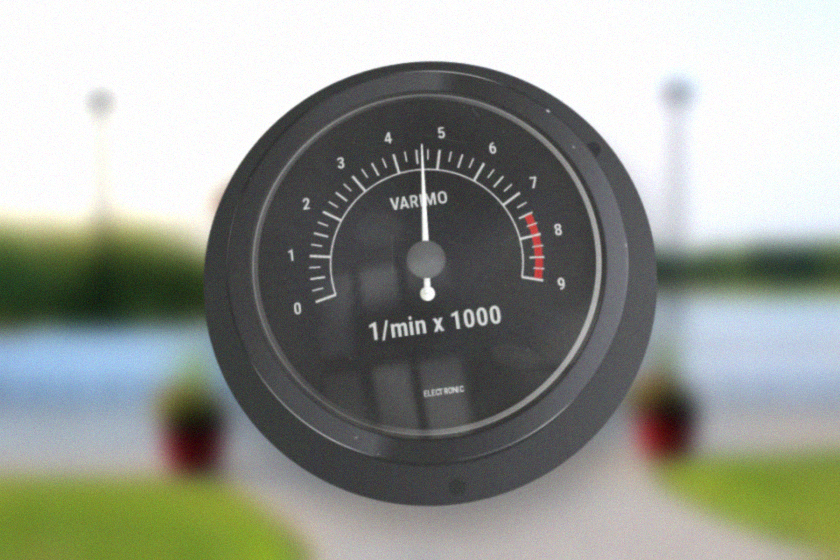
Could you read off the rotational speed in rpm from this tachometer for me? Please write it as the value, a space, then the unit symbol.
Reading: 4625 rpm
